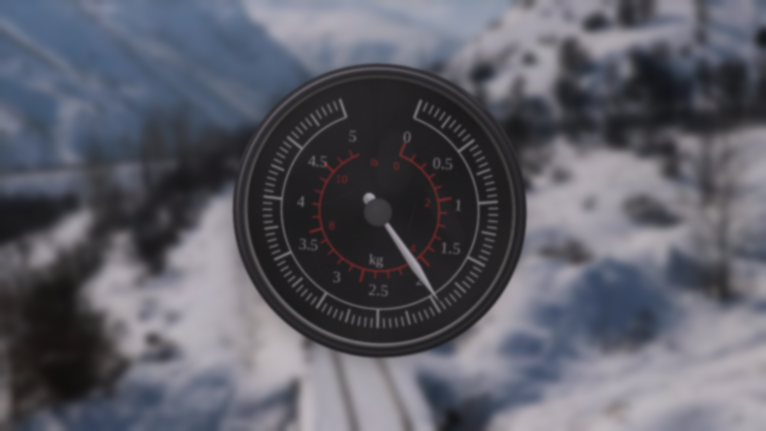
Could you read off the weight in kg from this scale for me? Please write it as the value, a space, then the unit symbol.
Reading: 1.95 kg
